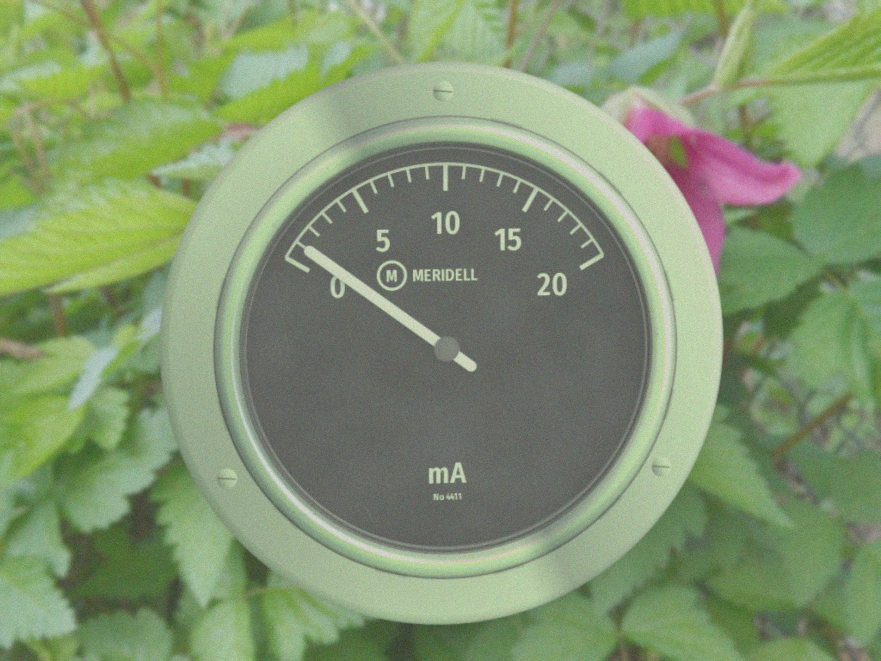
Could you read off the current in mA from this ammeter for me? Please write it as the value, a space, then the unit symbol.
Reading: 1 mA
